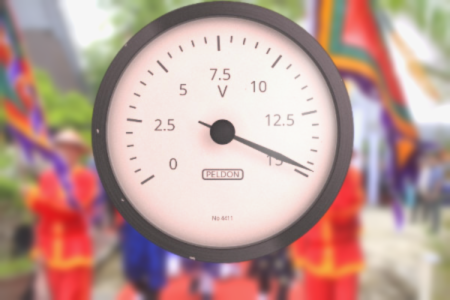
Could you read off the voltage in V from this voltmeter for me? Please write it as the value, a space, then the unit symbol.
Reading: 14.75 V
